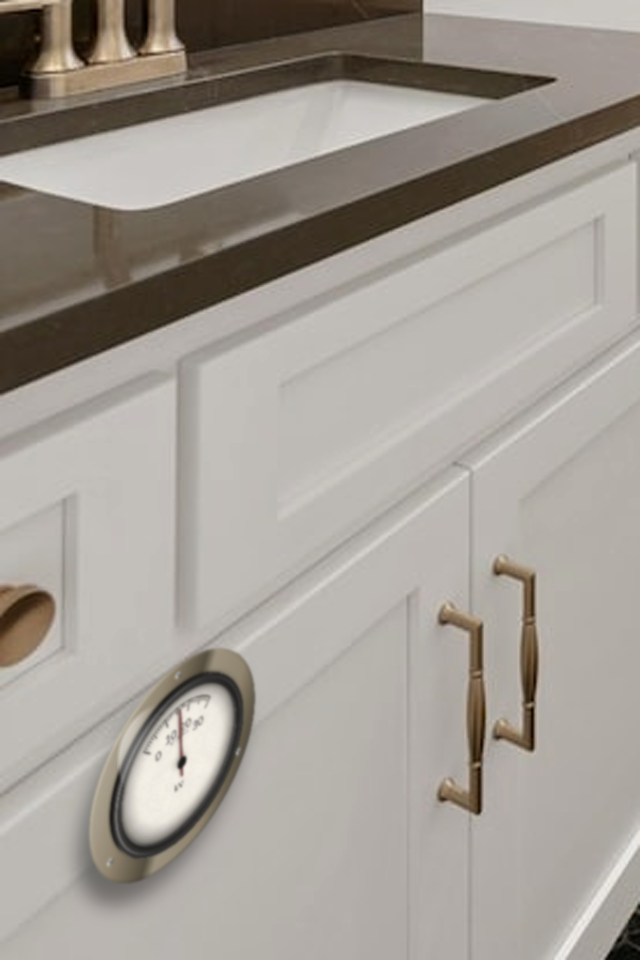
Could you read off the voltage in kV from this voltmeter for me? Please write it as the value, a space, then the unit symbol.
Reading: 15 kV
